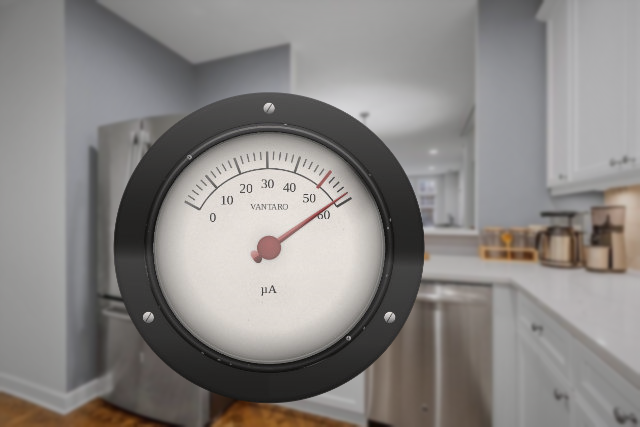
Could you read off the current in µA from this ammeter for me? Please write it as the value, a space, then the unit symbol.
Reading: 58 µA
